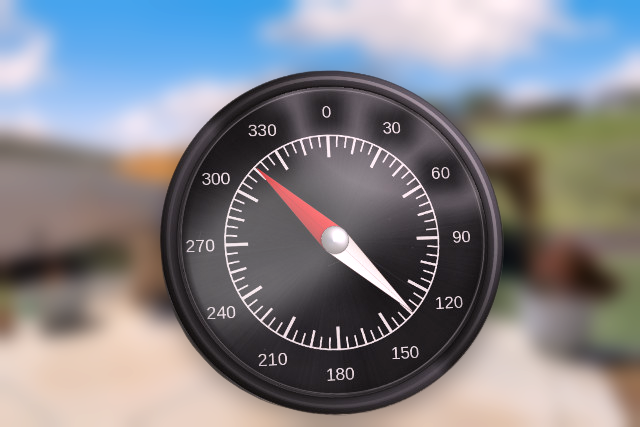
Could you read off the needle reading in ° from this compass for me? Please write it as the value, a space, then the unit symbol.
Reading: 315 °
